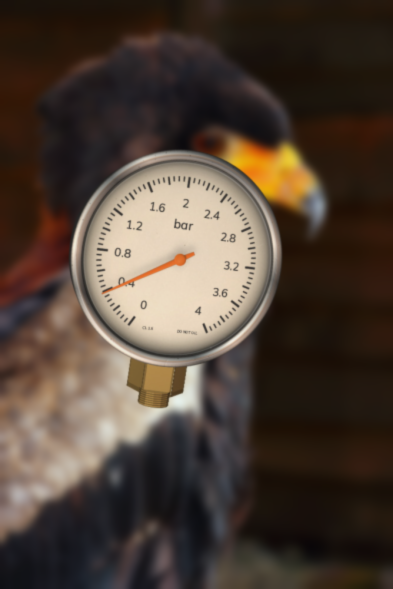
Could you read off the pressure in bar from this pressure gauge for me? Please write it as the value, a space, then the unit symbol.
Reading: 0.4 bar
